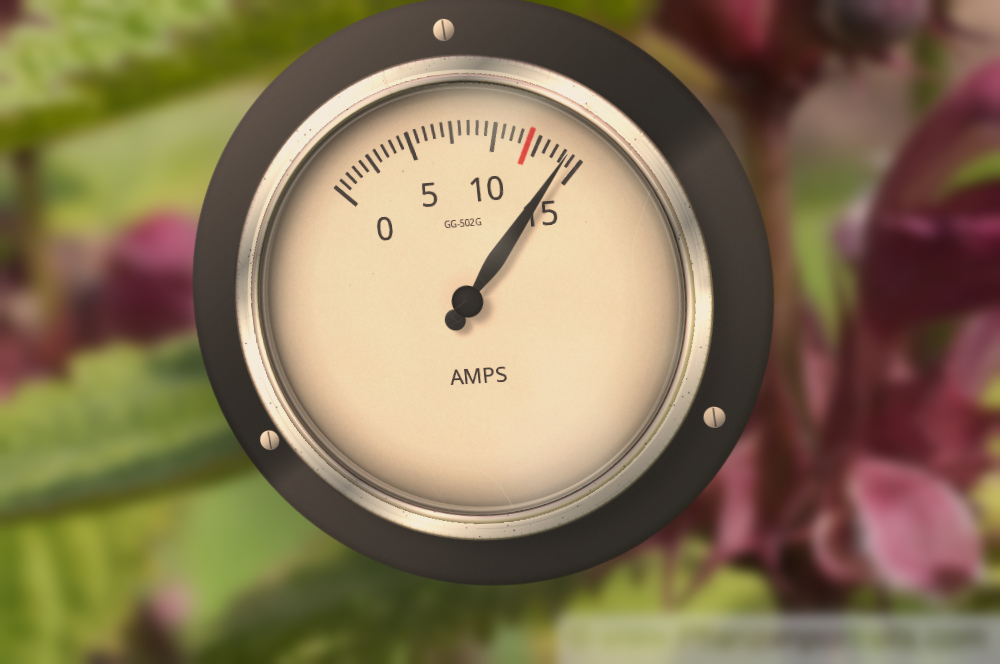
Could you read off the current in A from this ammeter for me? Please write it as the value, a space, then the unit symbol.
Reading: 14.25 A
